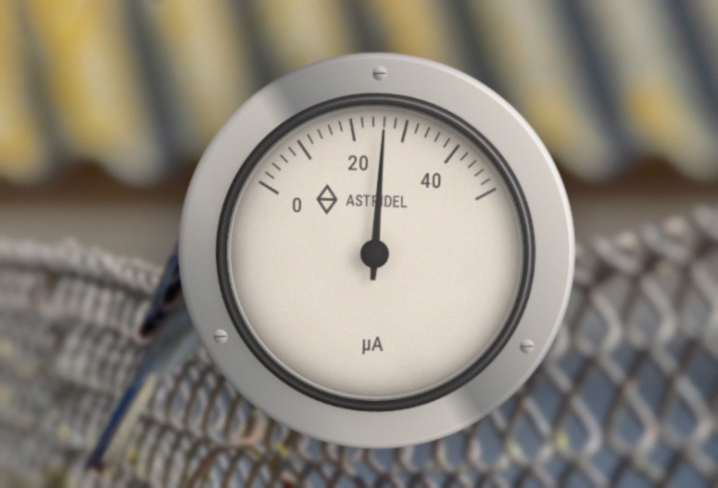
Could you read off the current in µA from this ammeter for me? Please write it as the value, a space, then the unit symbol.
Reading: 26 µA
